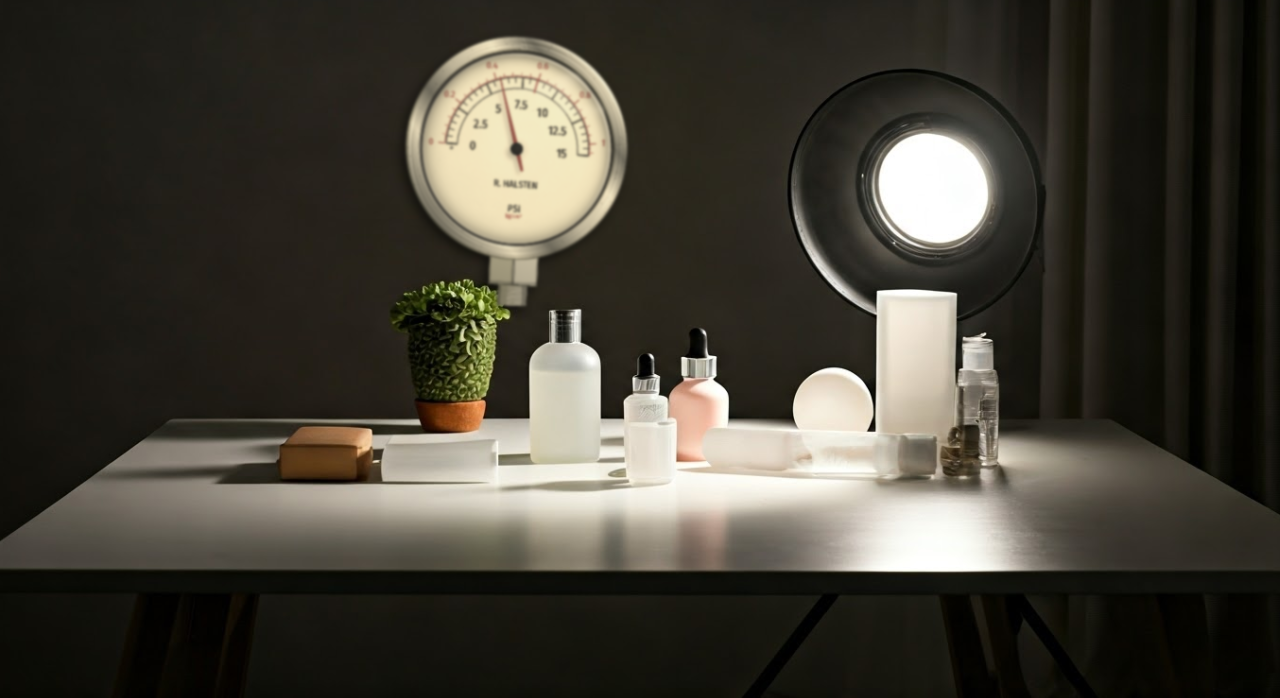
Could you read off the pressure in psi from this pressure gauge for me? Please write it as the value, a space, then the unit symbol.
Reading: 6 psi
